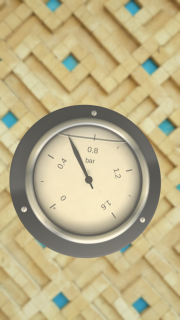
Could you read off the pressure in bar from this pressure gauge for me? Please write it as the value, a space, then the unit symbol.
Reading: 0.6 bar
